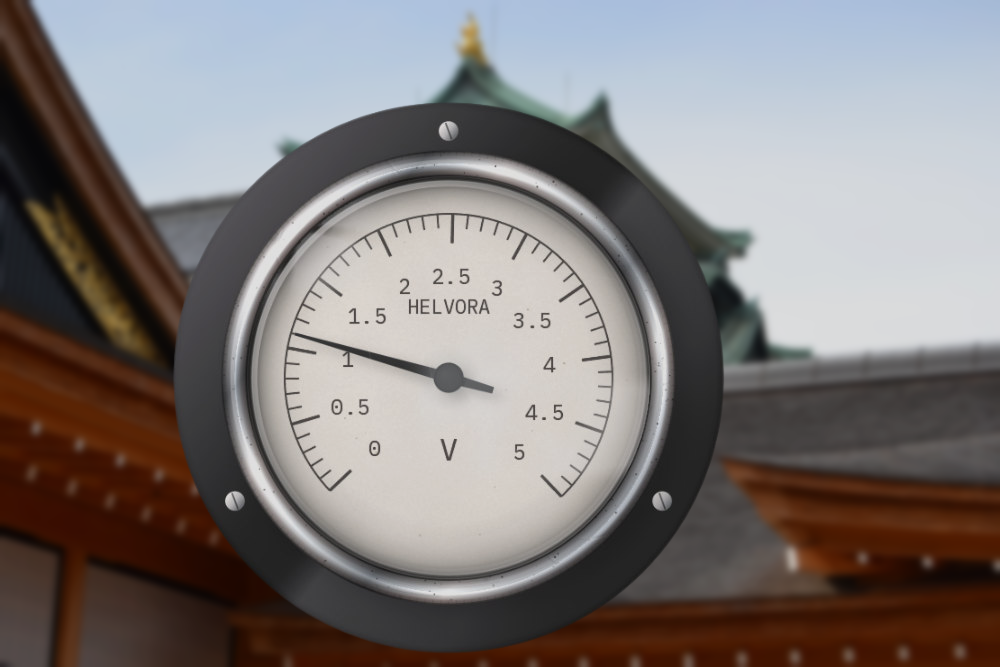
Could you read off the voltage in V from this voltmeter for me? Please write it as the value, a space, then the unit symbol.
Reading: 1.1 V
